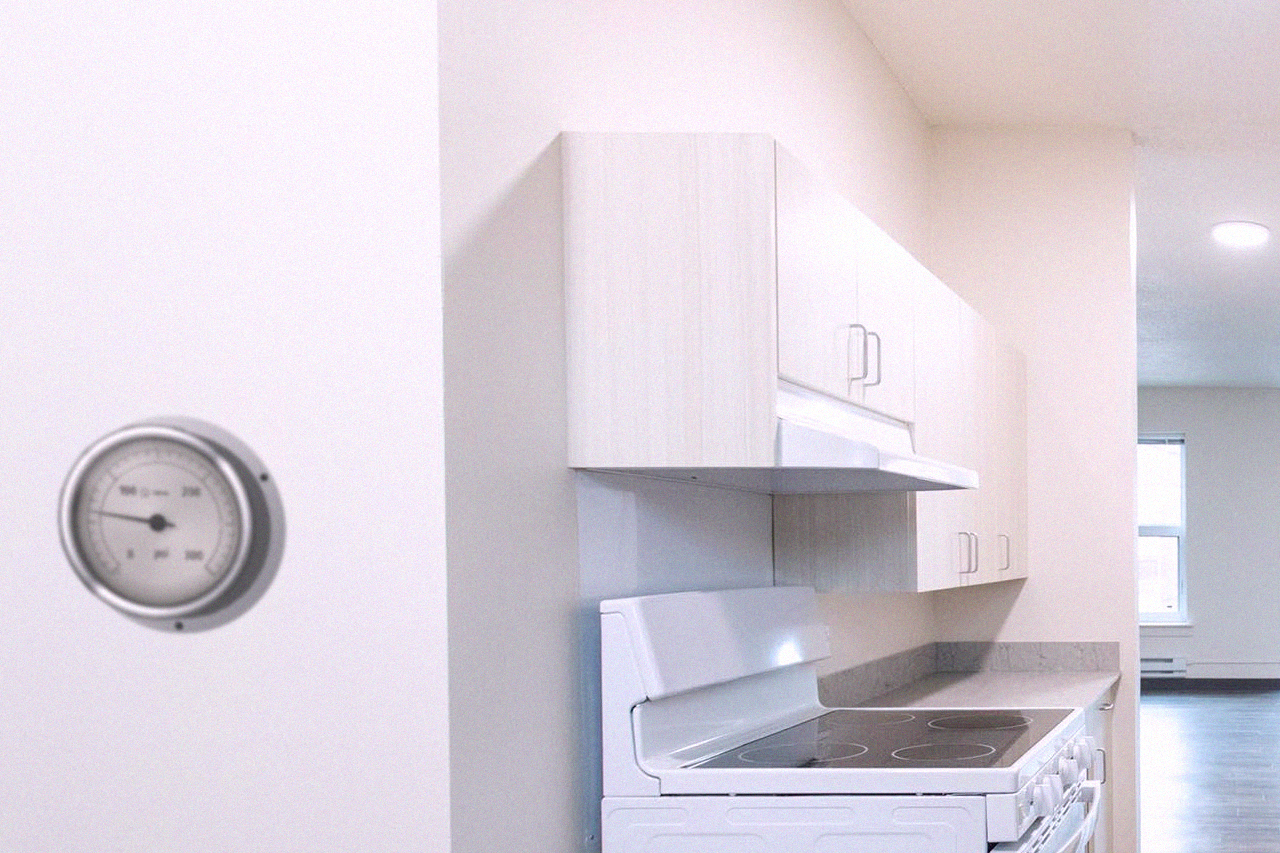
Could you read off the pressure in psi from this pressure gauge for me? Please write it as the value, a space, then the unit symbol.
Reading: 60 psi
